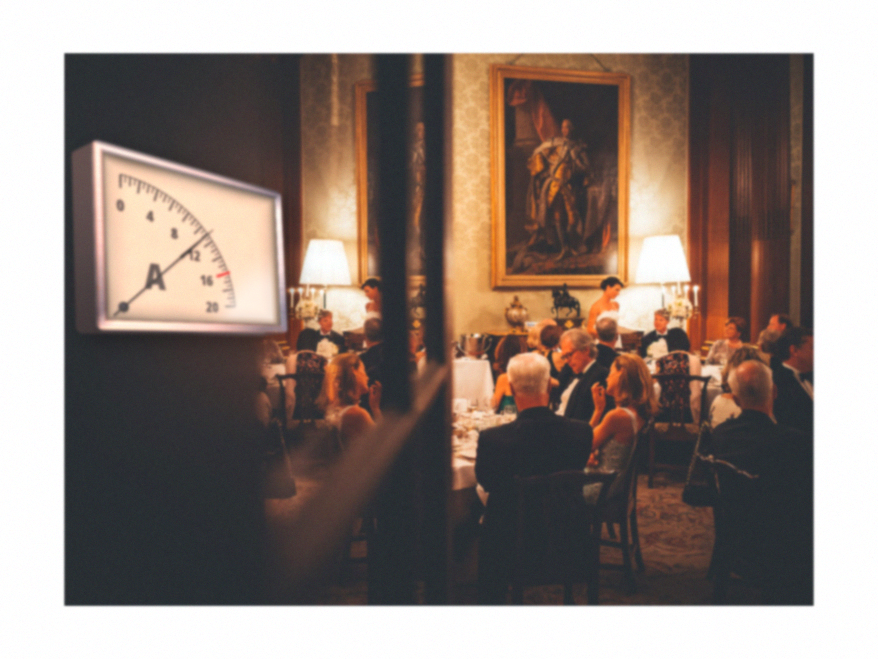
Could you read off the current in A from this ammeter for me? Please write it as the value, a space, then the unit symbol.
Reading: 11 A
